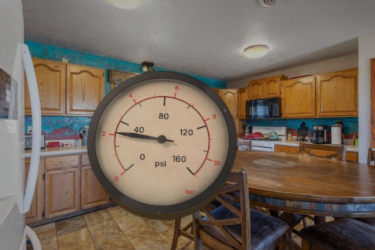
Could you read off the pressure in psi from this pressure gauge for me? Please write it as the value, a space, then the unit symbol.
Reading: 30 psi
